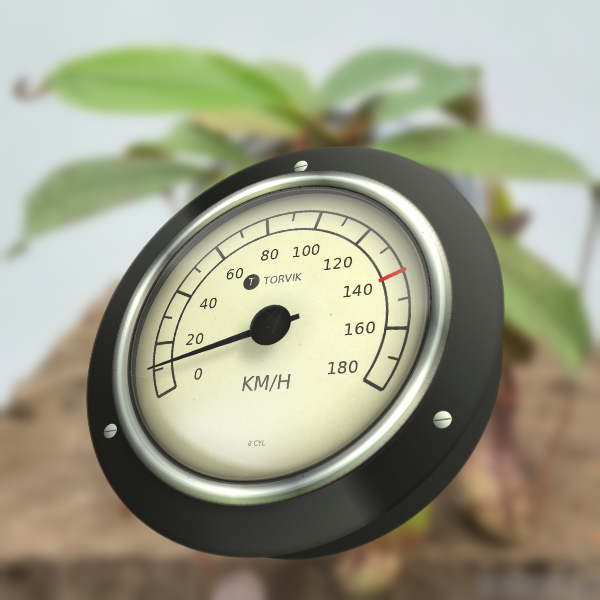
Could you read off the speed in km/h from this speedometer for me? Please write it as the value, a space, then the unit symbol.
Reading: 10 km/h
